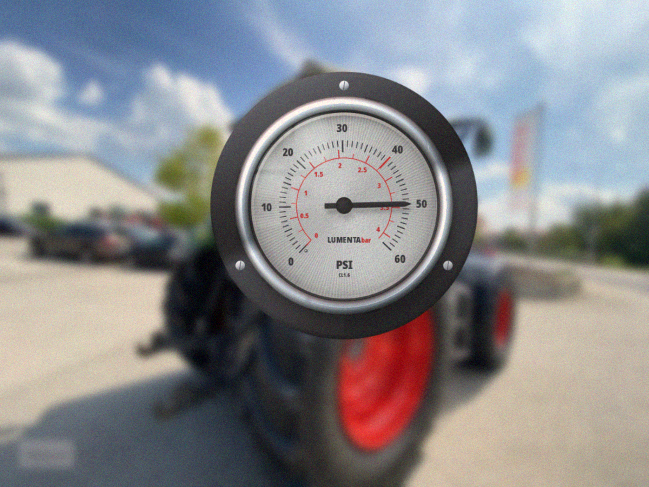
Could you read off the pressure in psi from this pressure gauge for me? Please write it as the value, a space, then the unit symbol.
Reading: 50 psi
